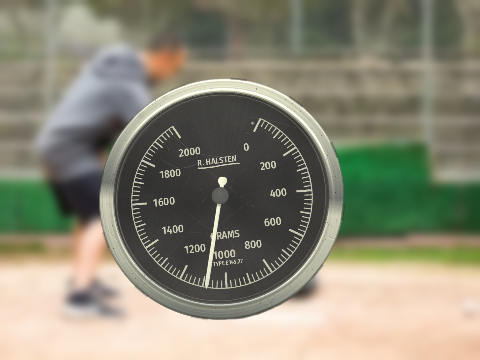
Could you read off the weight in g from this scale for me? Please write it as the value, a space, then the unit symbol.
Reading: 1080 g
